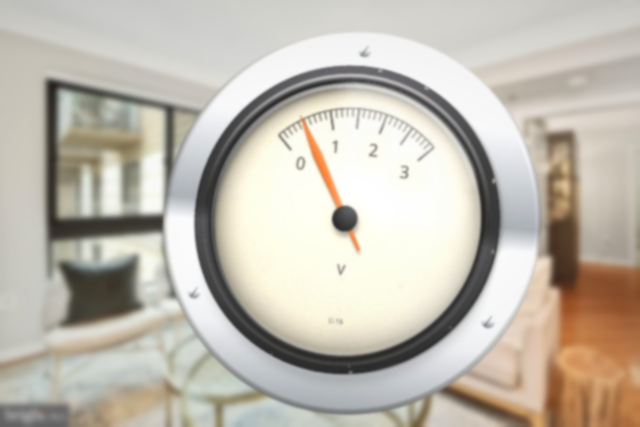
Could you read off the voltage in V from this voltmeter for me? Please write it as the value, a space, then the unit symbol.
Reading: 0.5 V
